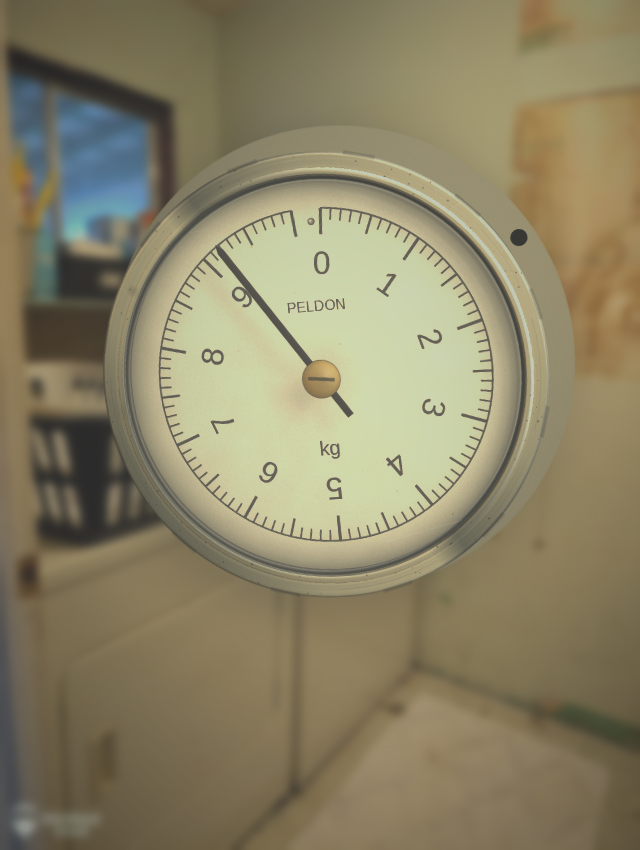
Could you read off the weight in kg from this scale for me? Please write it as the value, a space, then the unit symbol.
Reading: 9.2 kg
